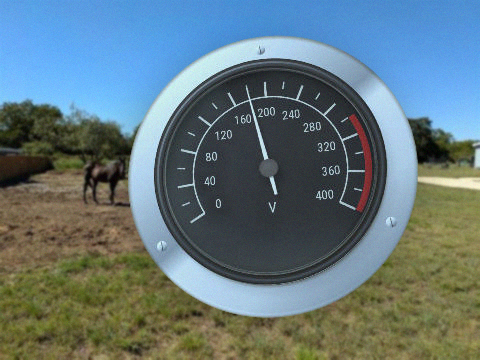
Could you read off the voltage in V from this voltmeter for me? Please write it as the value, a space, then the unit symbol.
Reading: 180 V
